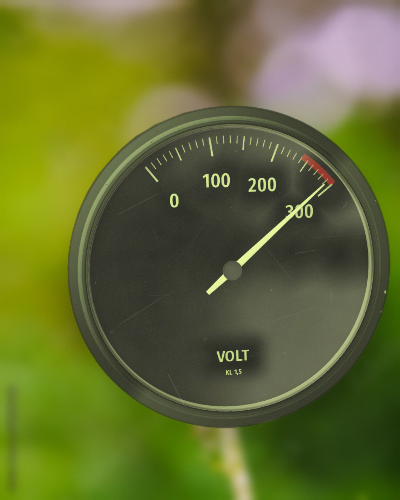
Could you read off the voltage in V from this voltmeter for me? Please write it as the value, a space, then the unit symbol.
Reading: 290 V
